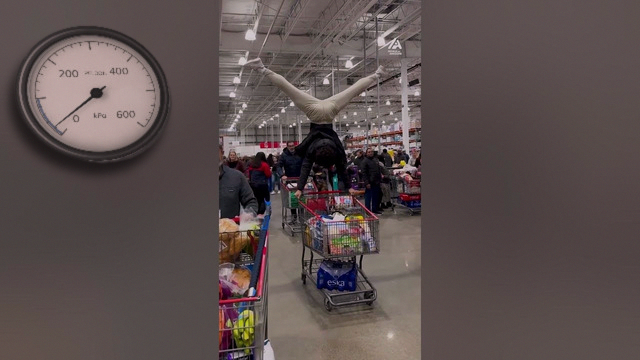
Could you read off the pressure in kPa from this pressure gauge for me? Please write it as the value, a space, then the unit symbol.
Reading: 20 kPa
